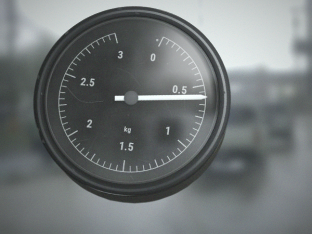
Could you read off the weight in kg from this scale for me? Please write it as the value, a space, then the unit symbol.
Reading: 0.6 kg
